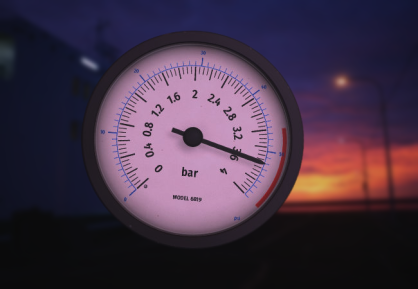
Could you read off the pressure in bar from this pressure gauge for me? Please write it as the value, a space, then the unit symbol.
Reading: 3.6 bar
